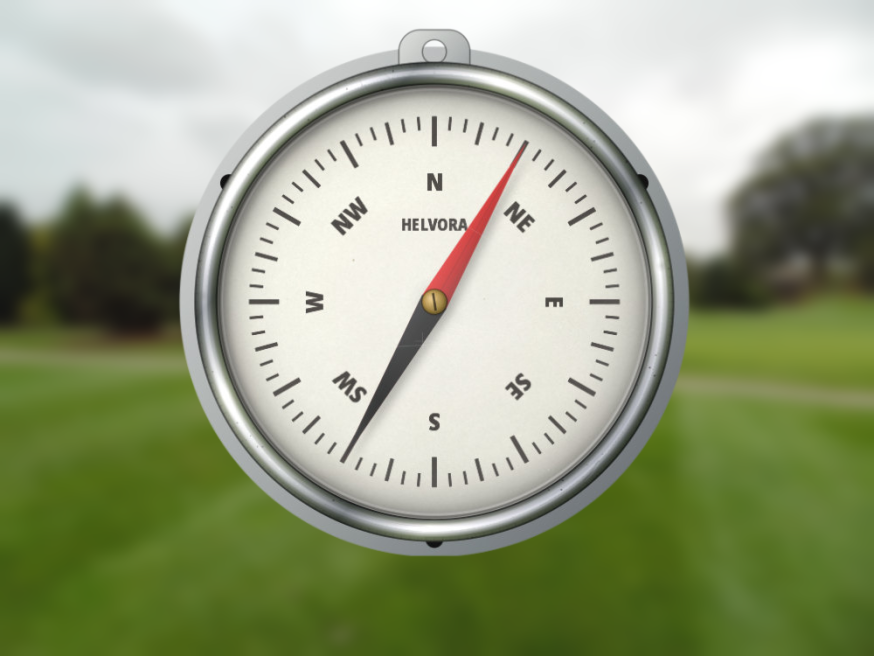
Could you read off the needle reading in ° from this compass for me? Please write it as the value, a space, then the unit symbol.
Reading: 30 °
